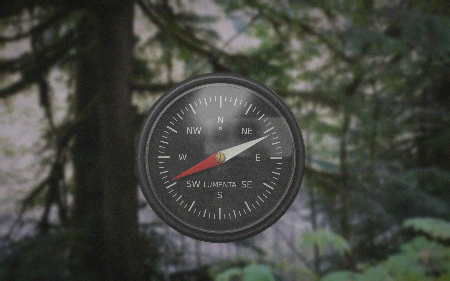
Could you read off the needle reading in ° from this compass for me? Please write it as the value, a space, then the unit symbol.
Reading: 245 °
